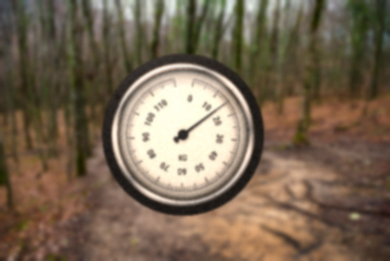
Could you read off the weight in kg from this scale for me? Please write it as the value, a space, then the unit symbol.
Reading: 15 kg
